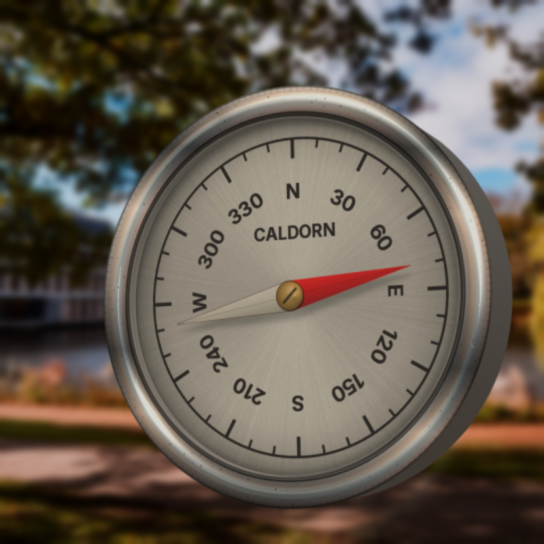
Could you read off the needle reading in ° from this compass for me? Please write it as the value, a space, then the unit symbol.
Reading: 80 °
